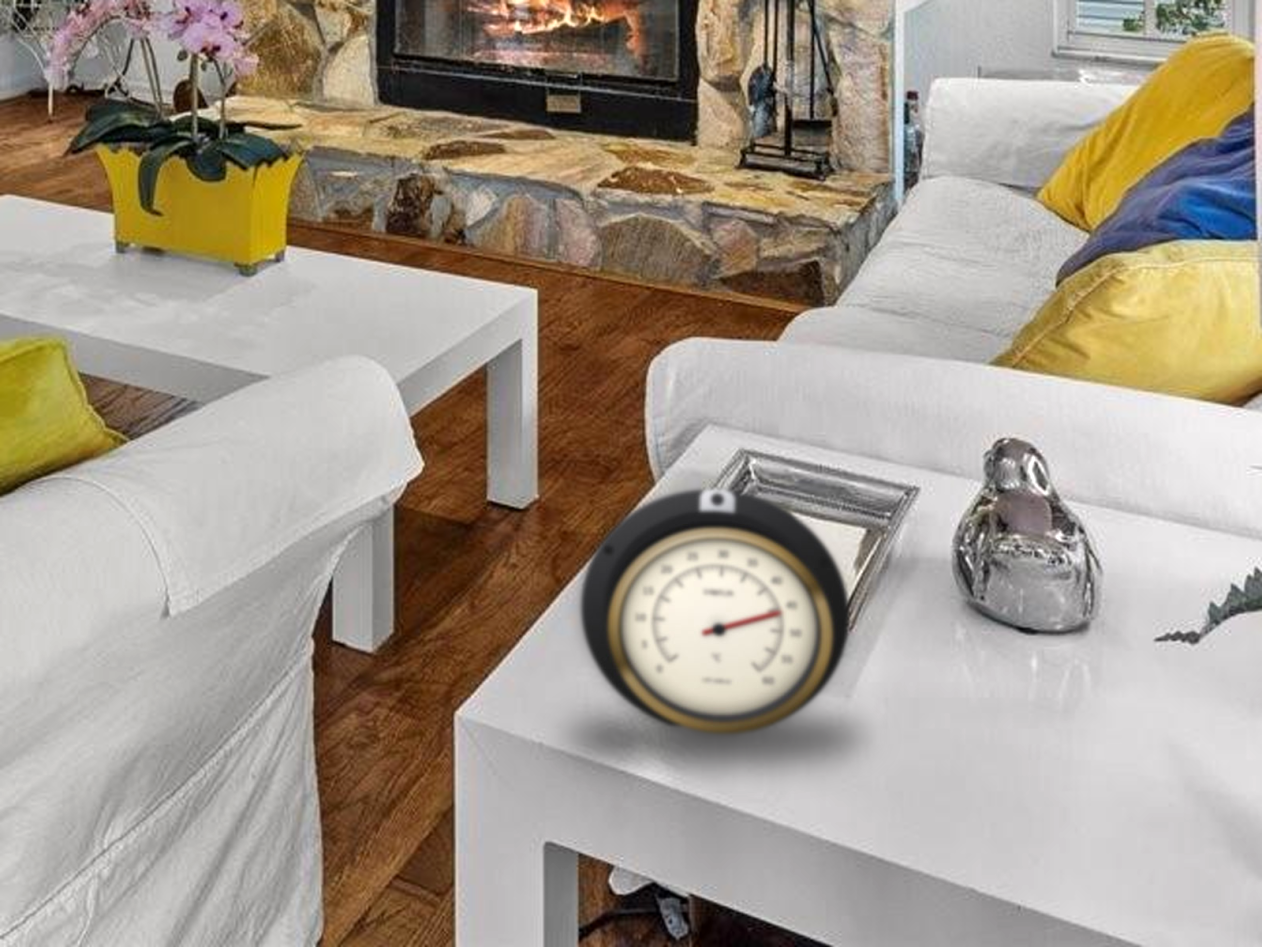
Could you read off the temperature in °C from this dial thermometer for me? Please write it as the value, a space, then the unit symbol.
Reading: 45 °C
